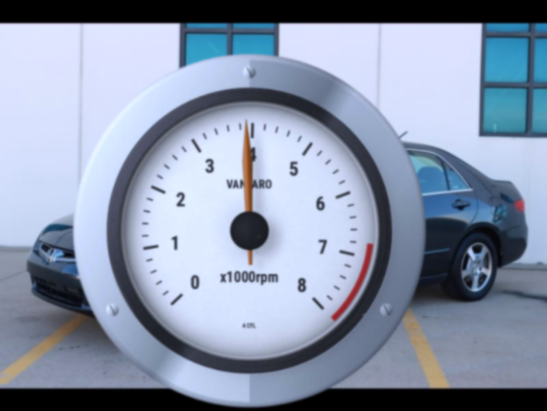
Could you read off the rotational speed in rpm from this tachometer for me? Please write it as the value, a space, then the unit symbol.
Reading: 3900 rpm
